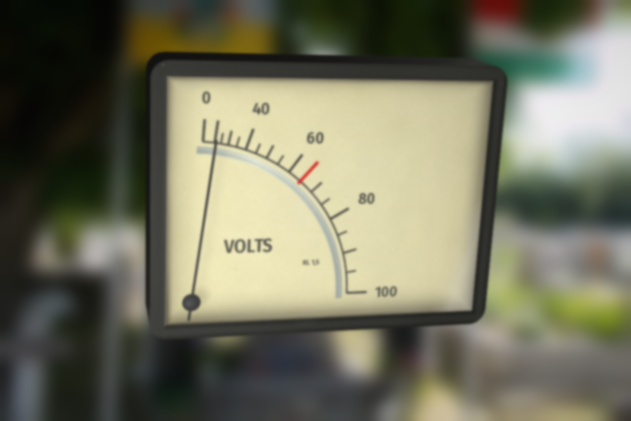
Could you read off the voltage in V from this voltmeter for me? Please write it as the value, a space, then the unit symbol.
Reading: 20 V
